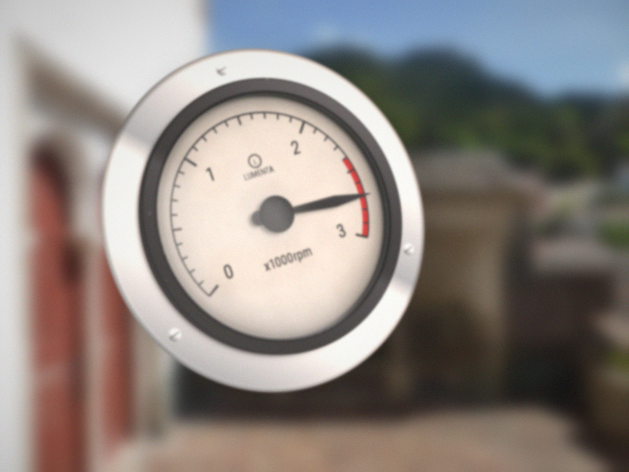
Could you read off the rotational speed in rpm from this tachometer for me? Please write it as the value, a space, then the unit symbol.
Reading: 2700 rpm
